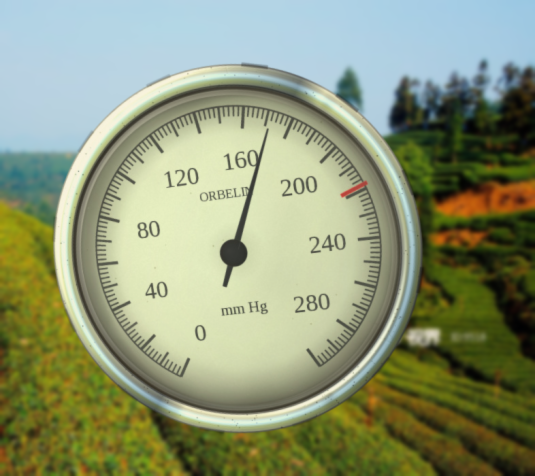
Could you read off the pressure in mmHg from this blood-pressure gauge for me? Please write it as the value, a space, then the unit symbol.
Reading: 172 mmHg
